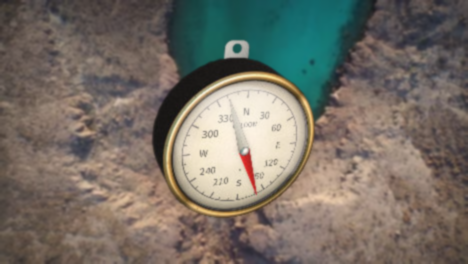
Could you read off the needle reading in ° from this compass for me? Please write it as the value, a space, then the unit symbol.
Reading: 160 °
